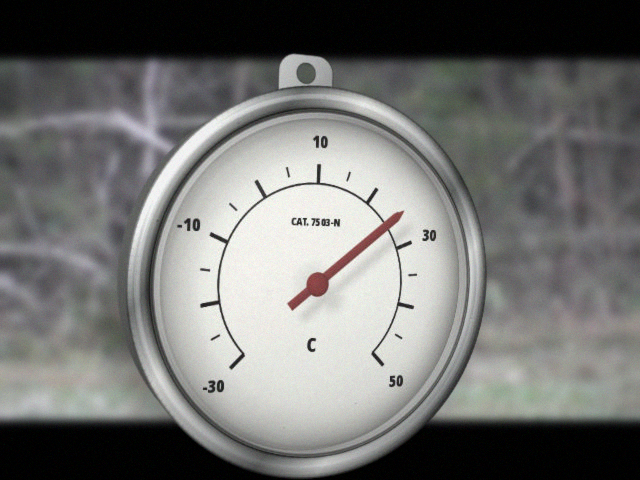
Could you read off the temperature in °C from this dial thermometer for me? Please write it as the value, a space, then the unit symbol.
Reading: 25 °C
